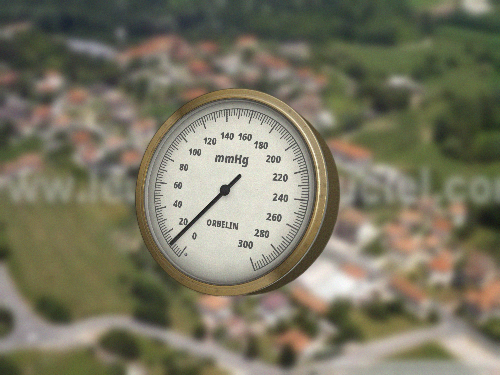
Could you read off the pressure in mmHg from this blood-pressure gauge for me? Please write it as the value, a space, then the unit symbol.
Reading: 10 mmHg
